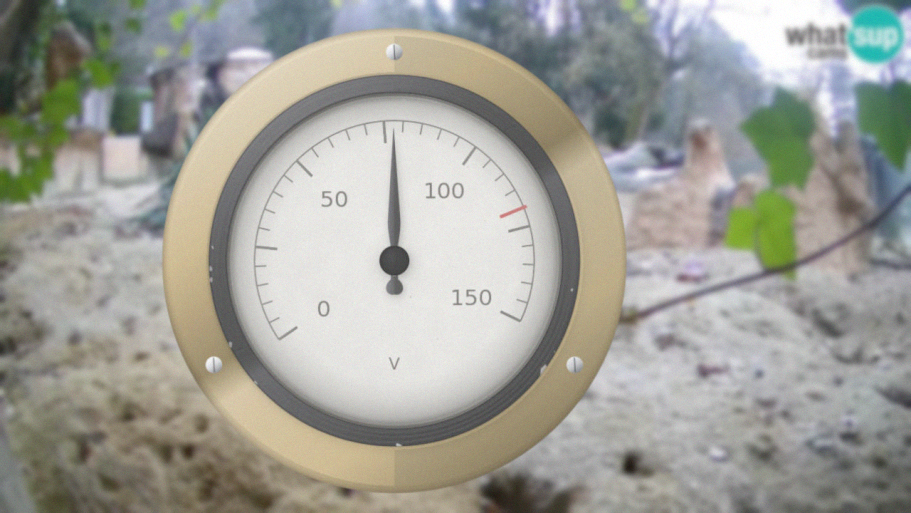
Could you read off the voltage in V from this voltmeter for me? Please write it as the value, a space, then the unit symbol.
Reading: 77.5 V
